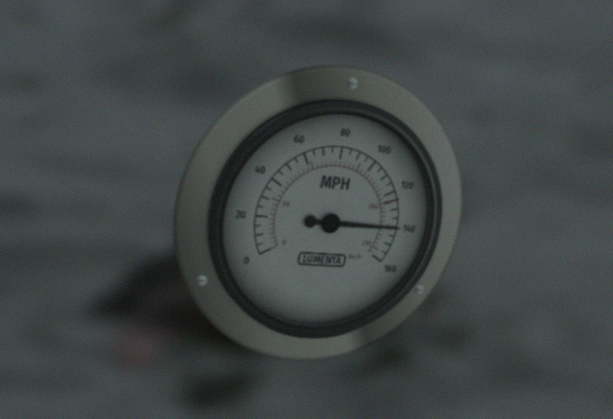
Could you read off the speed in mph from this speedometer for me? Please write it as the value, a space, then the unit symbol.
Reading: 140 mph
